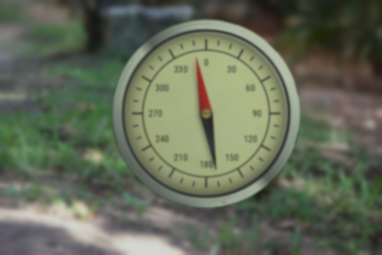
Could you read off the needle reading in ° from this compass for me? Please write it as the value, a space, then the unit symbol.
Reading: 350 °
